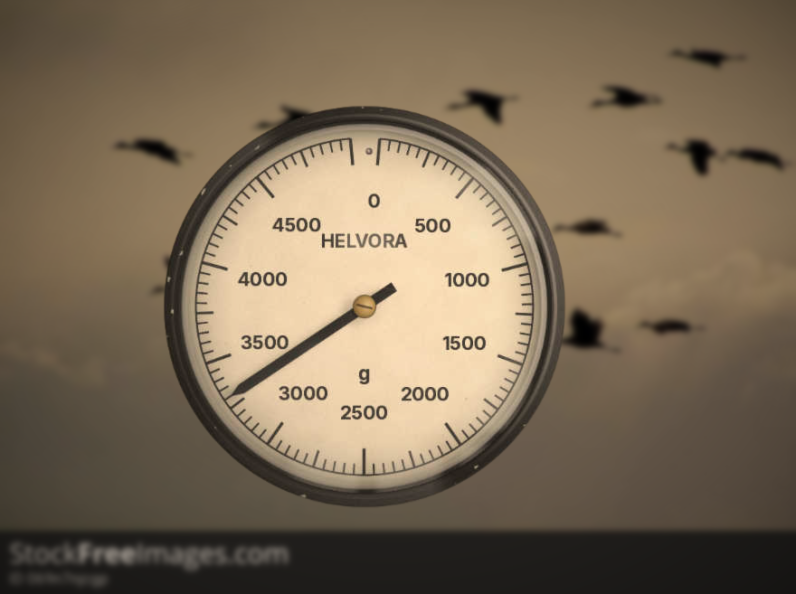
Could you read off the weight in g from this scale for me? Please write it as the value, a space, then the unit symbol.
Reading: 3300 g
